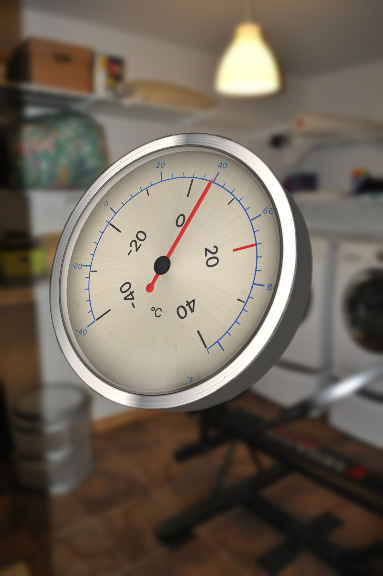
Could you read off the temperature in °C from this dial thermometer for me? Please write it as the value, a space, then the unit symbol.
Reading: 5 °C
